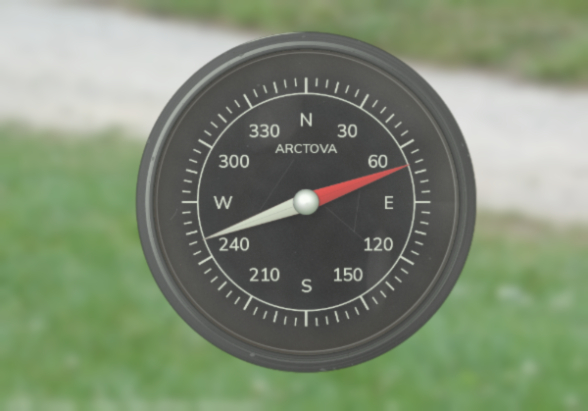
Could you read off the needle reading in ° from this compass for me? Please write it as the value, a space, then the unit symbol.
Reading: 70 °
